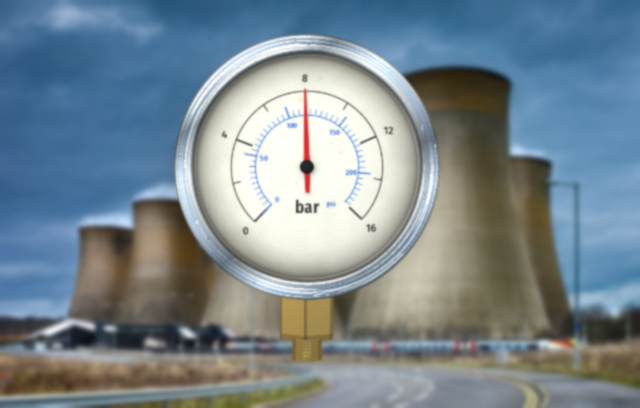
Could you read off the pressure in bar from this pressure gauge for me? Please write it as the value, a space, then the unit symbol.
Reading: 8 bar
